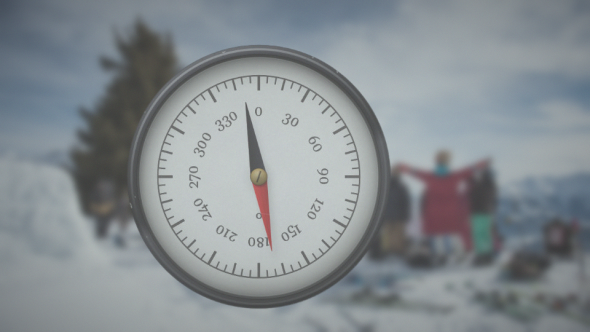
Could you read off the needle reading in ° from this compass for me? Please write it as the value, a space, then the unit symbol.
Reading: 170 °
